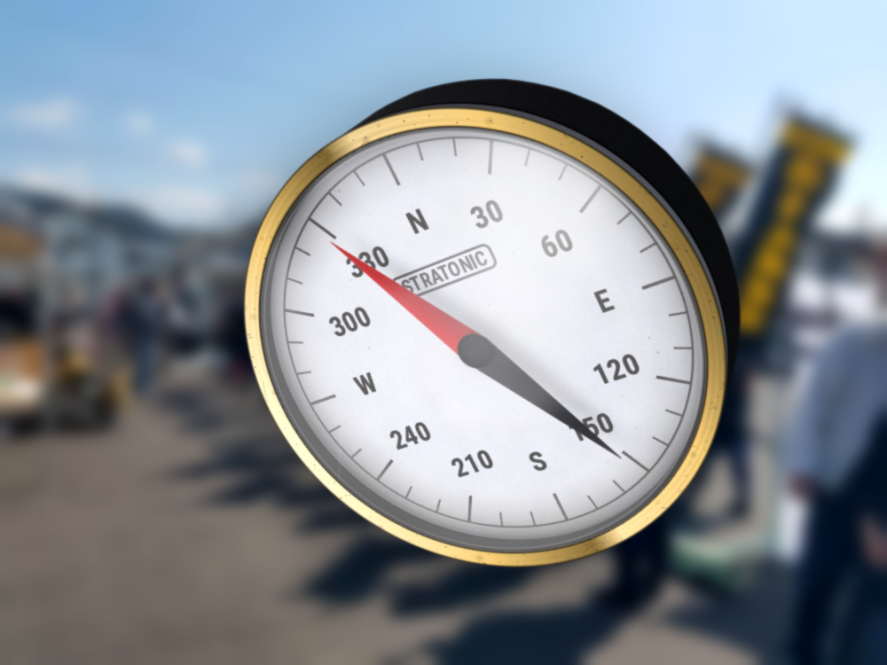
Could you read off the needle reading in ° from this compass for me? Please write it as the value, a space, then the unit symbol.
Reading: 330 °
